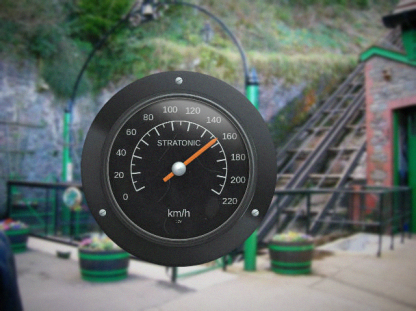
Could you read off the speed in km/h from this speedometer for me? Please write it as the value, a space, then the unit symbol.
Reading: 155 km/h
